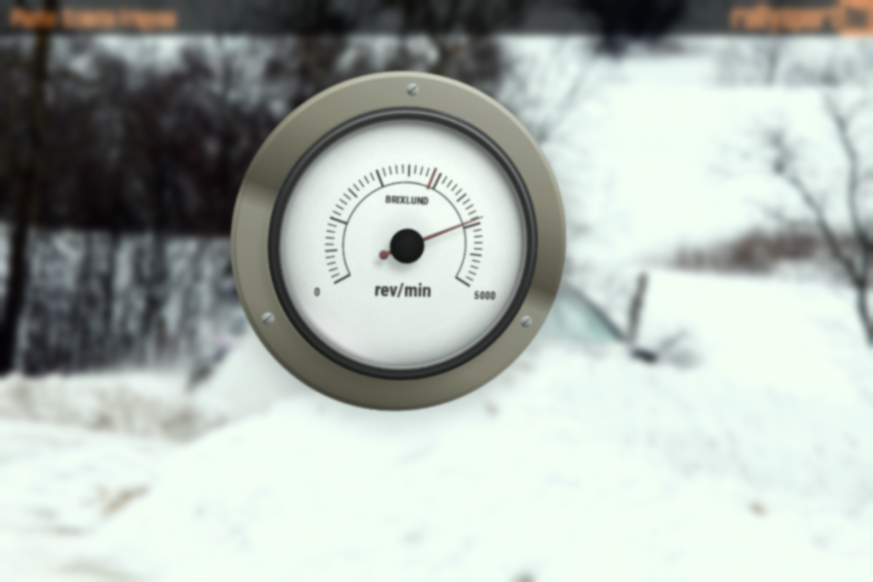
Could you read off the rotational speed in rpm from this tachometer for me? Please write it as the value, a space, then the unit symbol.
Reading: 3900 rpm
